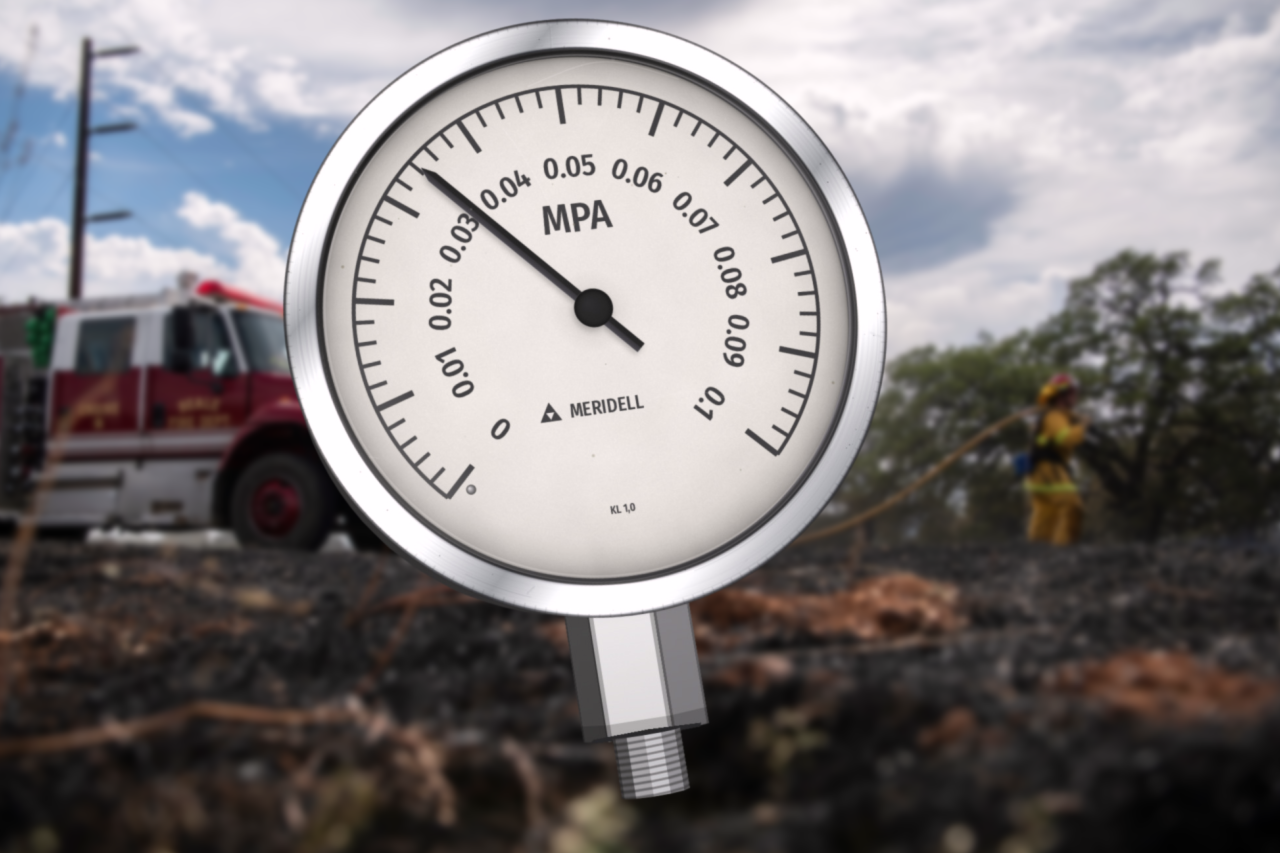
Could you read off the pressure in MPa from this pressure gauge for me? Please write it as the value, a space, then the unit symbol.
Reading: 0.034 MPa
